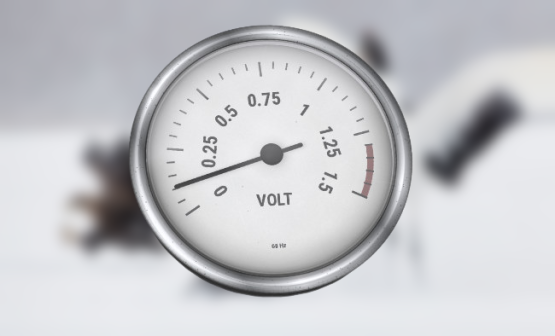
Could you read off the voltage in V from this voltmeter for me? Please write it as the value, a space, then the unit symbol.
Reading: 0.1 V
